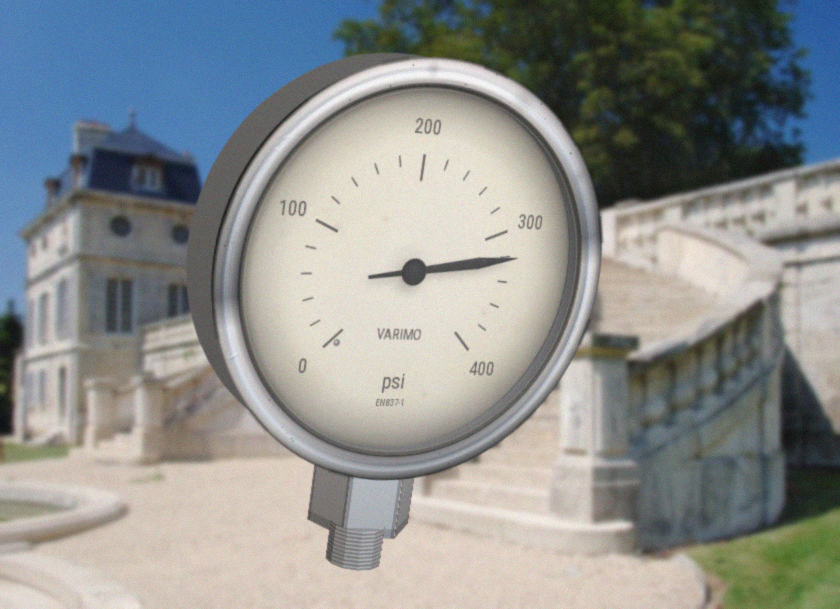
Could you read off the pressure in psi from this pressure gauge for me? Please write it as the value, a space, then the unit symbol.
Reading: 320 psi
